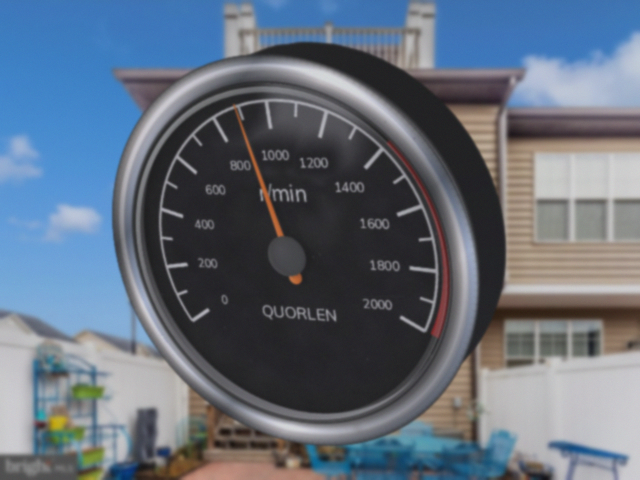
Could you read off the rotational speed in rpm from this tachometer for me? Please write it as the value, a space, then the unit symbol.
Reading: 900 rpm
